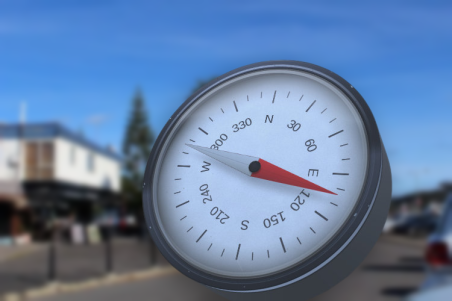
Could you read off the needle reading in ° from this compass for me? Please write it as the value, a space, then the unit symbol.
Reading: 105 °
